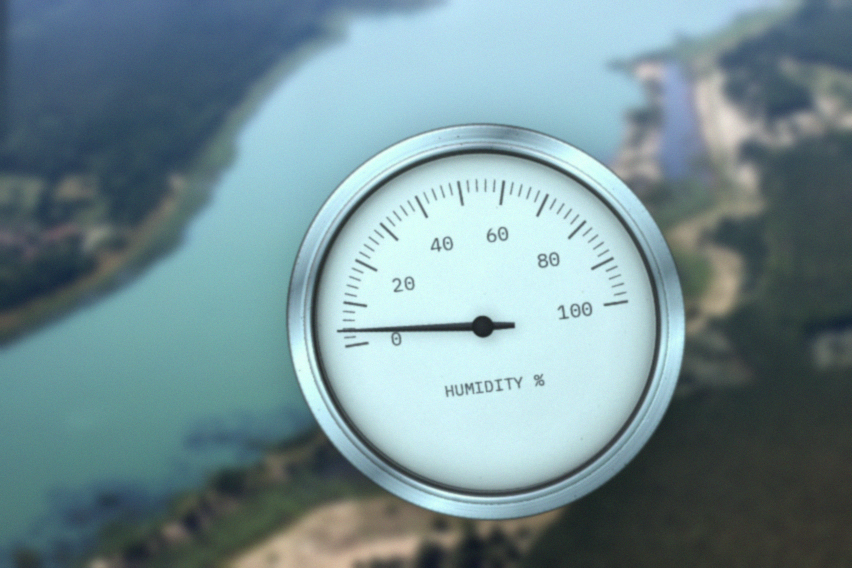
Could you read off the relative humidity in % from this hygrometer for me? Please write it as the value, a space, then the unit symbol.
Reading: 4 %
